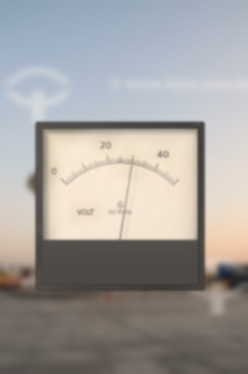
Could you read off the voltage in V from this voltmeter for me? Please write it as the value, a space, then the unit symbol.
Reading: 30 V
